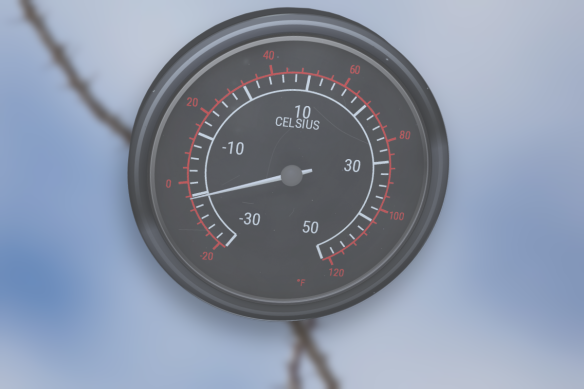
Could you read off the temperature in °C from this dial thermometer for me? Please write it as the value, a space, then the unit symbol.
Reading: -20 °C
